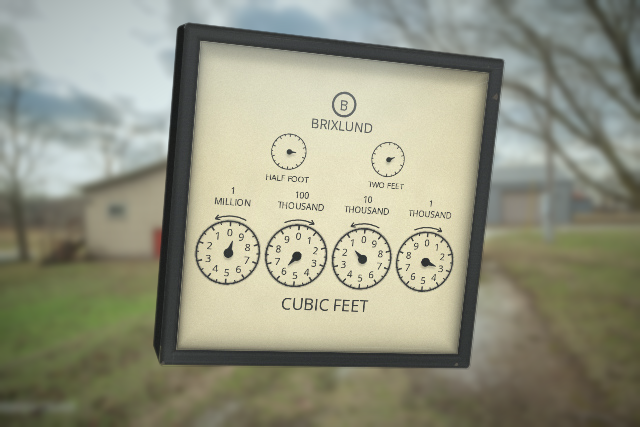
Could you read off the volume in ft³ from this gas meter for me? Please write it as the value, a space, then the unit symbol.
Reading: 961300 ft³
